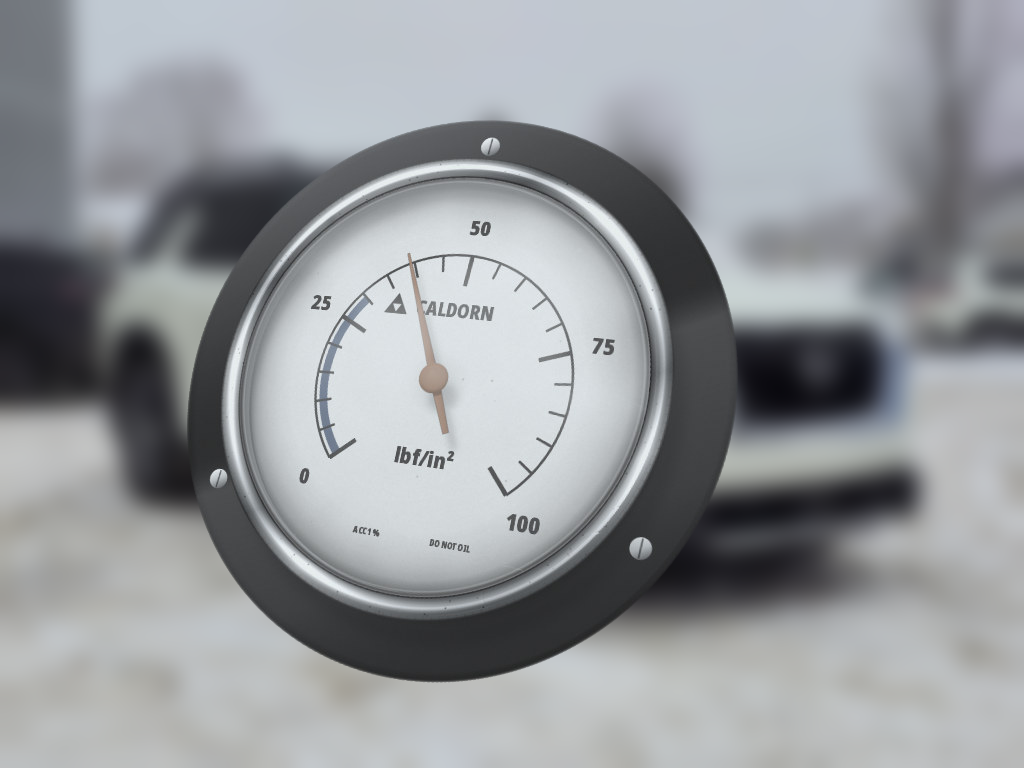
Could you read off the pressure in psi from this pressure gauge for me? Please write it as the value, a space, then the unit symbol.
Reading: 40 psi
